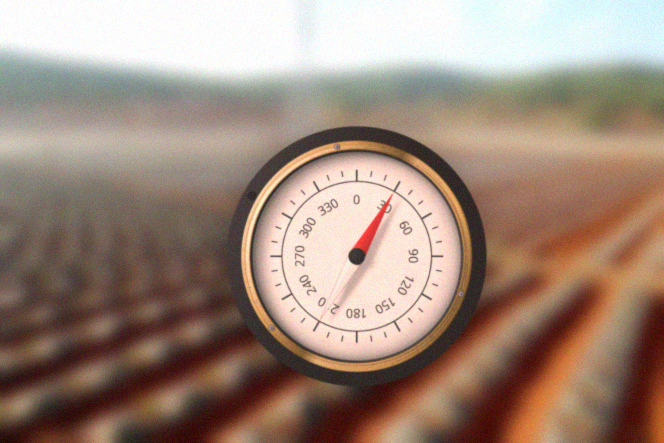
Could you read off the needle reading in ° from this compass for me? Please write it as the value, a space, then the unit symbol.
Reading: 30 °
